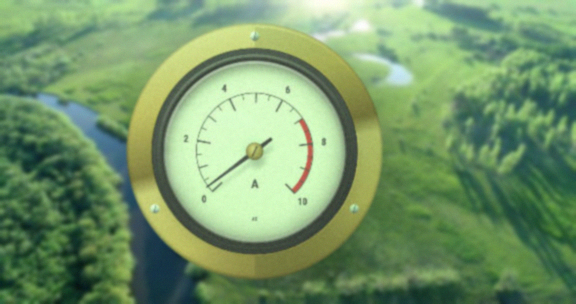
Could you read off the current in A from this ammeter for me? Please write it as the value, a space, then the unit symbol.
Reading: 0.25 A
